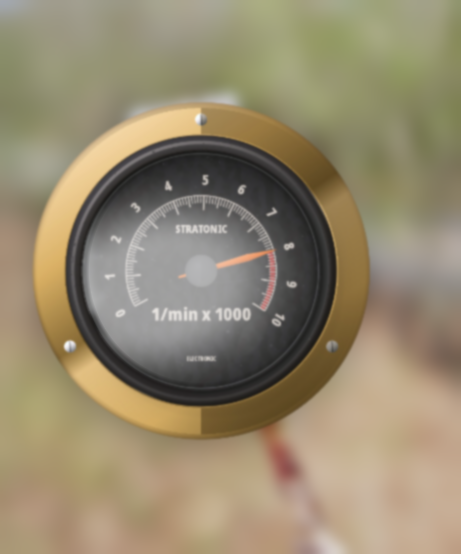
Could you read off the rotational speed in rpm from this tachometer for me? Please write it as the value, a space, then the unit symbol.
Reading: 8000 rpm
